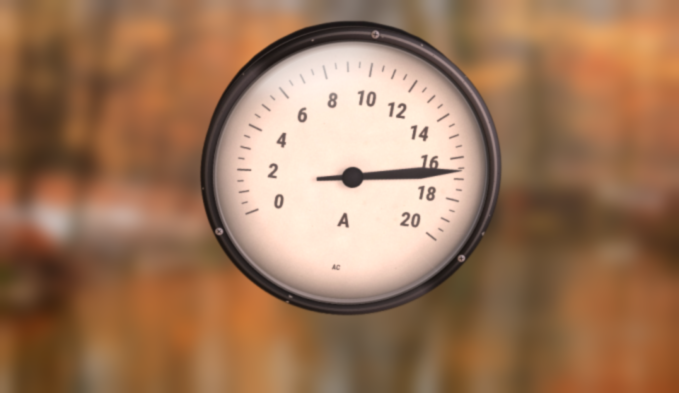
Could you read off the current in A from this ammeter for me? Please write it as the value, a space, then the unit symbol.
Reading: 16.5 A
